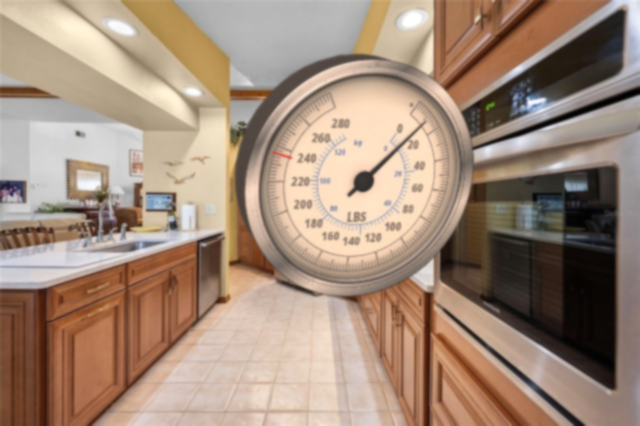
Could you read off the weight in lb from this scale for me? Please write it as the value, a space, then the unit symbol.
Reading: 10 lb
